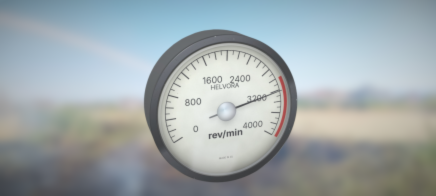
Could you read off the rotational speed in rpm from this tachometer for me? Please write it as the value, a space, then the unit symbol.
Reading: 3200 rpm
